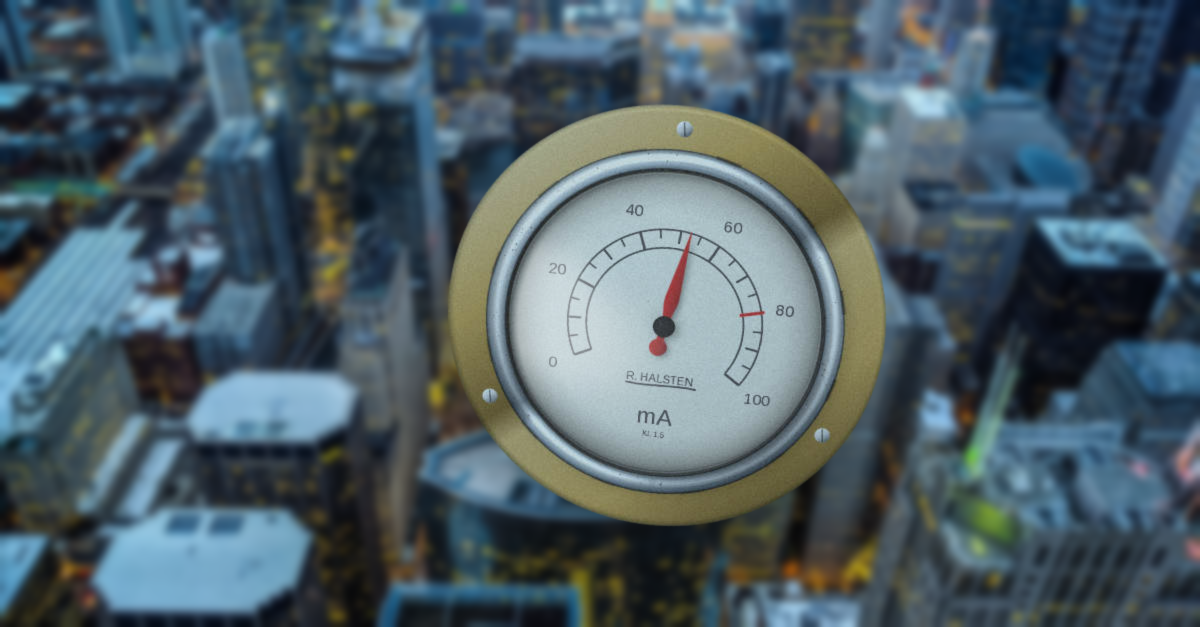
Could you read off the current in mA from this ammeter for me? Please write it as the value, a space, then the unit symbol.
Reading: 52.5 mA
